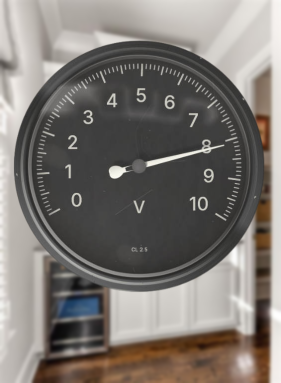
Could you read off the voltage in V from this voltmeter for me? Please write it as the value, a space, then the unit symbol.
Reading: 8.1 V
